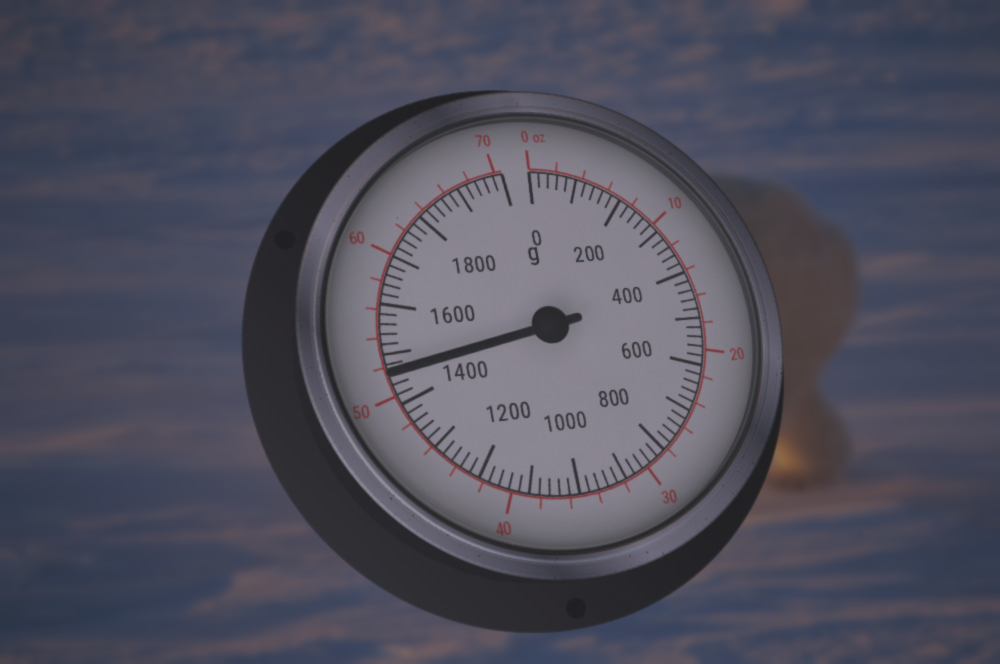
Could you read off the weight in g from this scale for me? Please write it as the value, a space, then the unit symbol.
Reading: 1460 g
